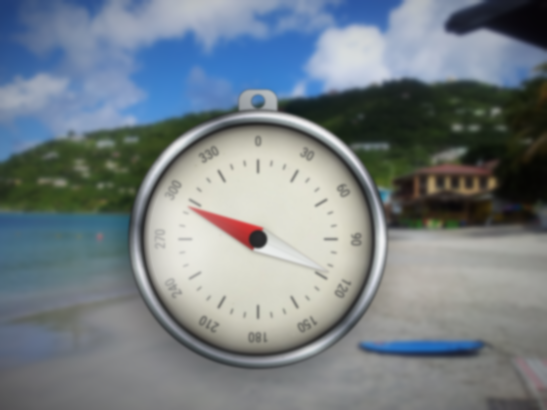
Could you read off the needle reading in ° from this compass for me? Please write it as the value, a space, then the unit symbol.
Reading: 295 °
